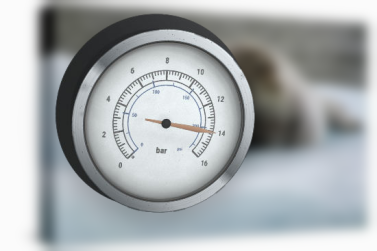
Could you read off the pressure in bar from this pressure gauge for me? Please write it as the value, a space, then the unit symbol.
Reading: 14 bar
